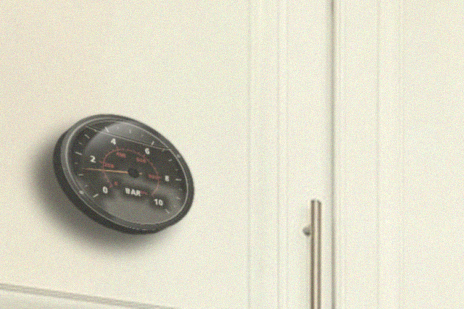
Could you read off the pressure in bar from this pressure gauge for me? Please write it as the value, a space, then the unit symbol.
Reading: 1.25 bar
